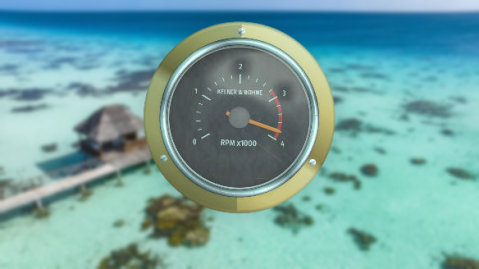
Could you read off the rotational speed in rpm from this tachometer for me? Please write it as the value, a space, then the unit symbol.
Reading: 3800 rpm
